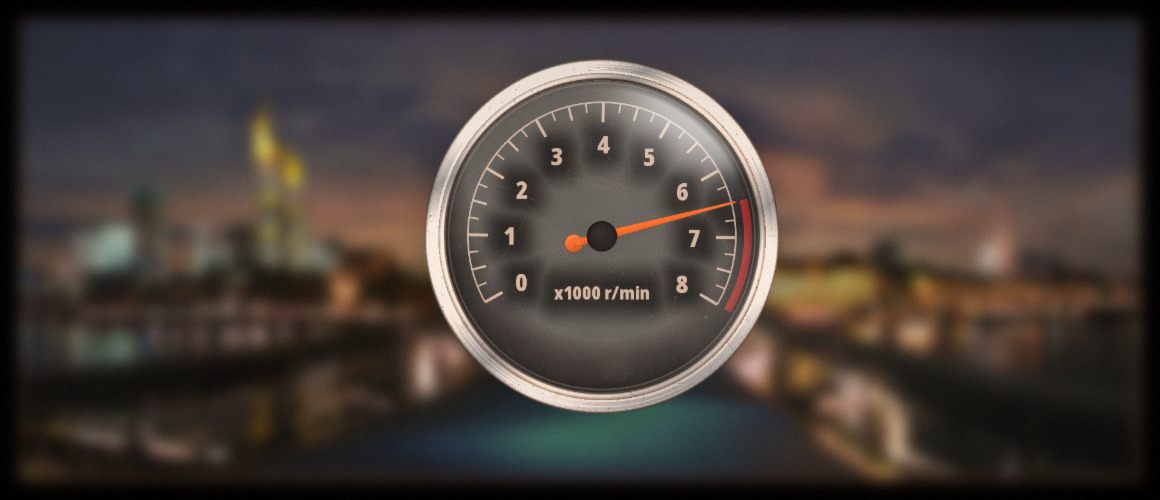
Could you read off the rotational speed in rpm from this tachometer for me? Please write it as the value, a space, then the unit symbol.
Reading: 6500 rpm
